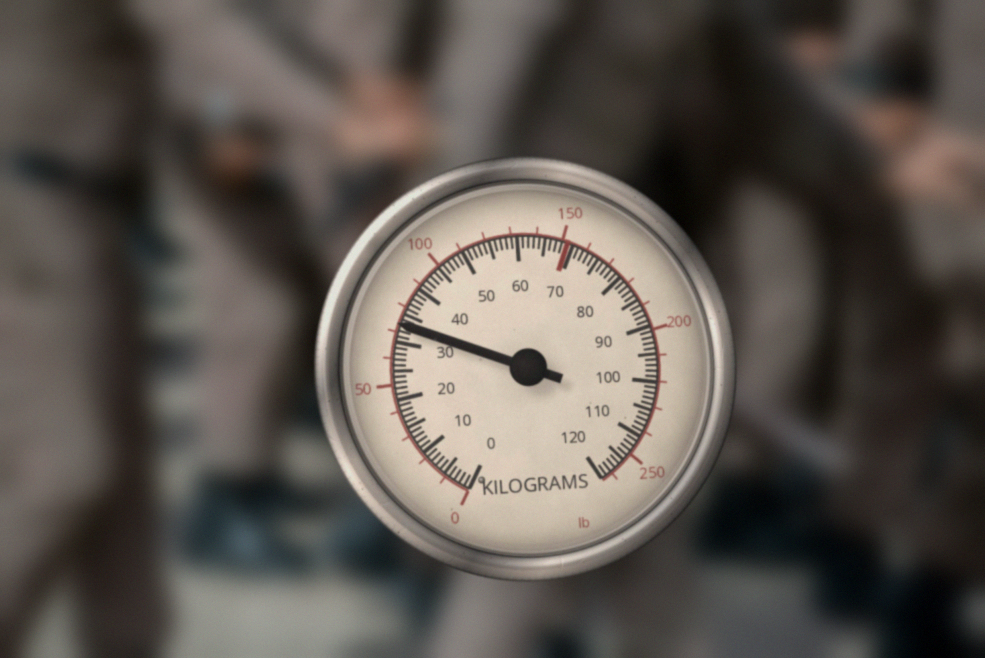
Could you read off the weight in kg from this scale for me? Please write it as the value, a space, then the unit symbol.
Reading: 33 kg
